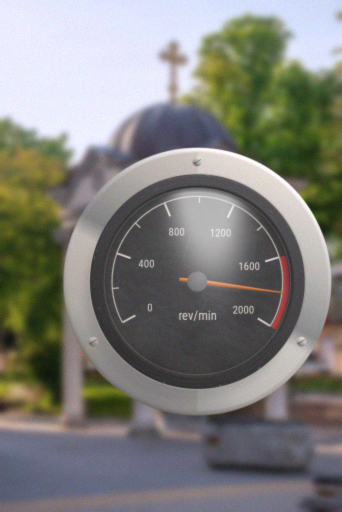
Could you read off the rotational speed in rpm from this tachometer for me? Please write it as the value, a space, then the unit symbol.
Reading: 1800 rpm
